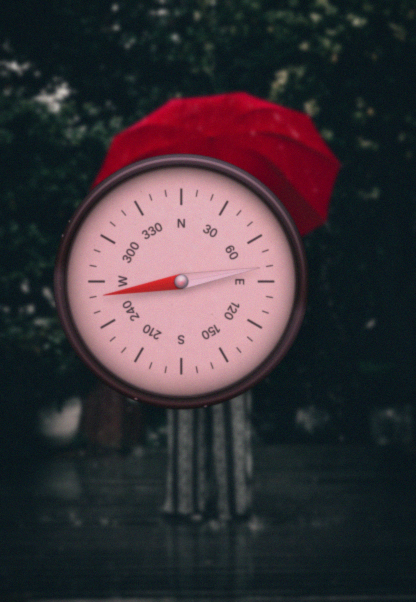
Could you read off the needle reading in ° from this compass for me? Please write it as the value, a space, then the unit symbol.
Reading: 260 °
